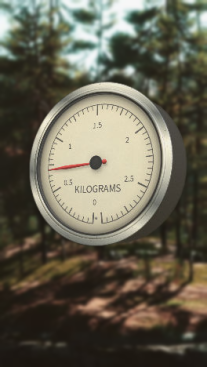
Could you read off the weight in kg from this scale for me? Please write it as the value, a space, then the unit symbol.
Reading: 0.7 kg
